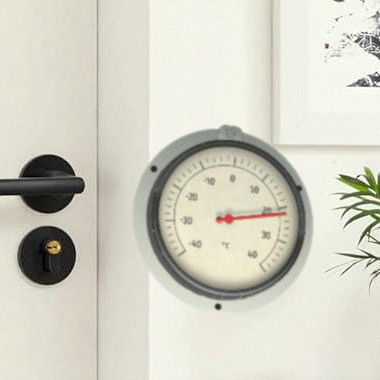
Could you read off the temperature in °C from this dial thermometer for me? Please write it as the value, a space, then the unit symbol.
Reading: 22 °C
